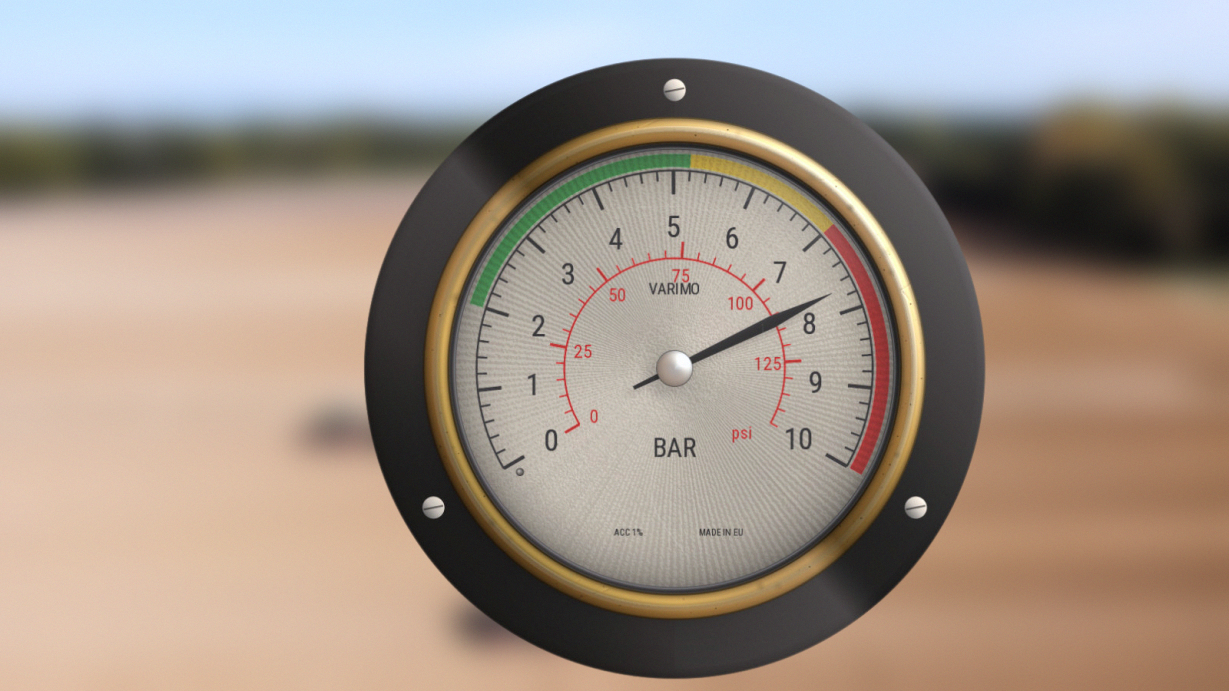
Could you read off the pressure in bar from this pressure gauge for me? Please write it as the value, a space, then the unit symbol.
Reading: 7.7 bar
